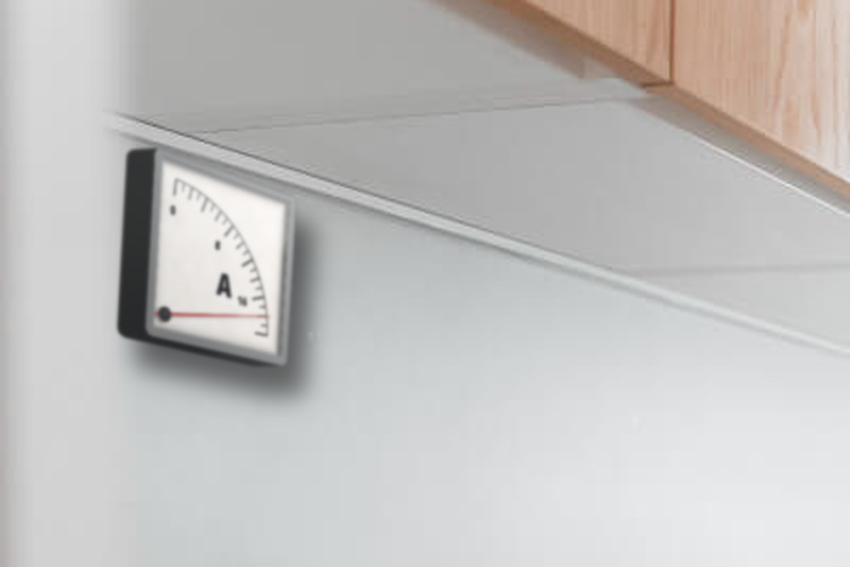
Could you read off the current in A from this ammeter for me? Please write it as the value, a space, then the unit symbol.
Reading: 18 A
